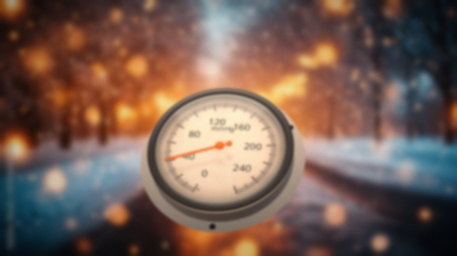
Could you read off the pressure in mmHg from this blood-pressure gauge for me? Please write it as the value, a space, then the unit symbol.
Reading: 40 mmHg
